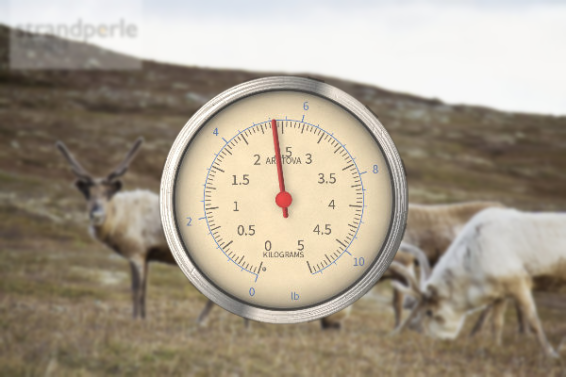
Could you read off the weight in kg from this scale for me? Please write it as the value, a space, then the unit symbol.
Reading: 2.4 kg
